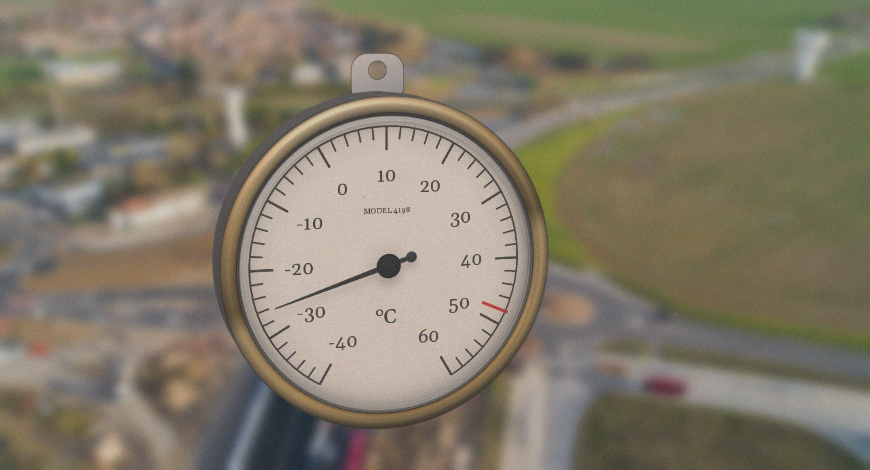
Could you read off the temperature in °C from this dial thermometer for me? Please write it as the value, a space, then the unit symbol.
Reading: -26 °C
